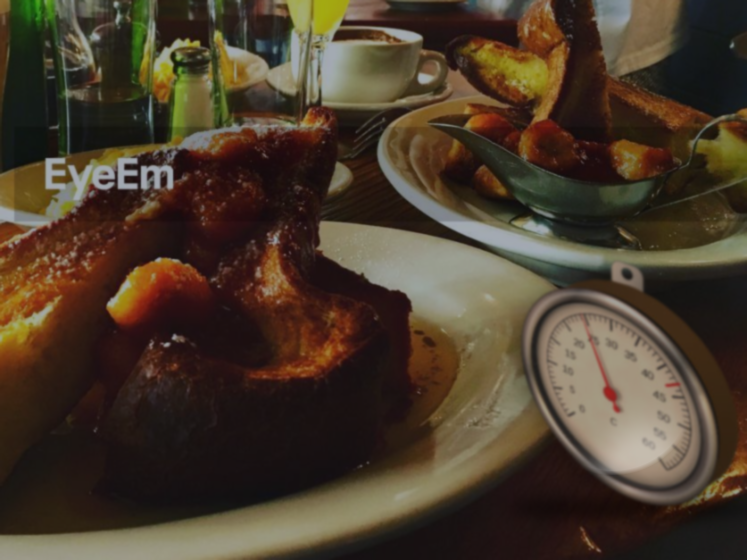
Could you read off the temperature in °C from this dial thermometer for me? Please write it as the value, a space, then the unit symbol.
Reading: 25 °C
